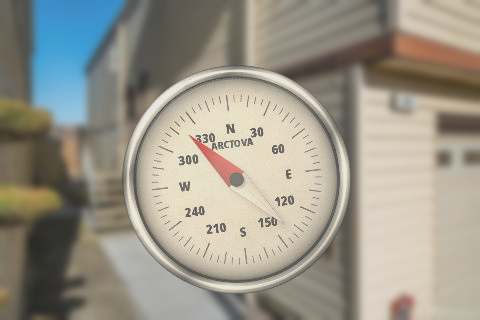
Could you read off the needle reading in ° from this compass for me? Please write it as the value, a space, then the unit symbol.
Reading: 320 °
